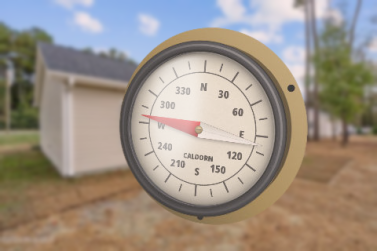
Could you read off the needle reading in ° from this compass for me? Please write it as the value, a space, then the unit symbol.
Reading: 277.5 °
